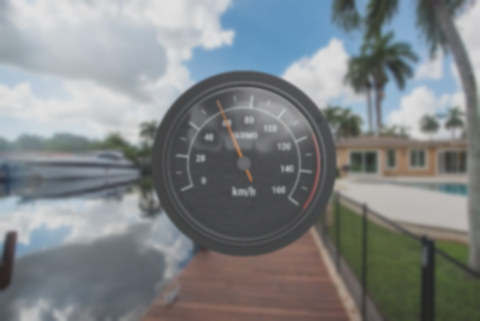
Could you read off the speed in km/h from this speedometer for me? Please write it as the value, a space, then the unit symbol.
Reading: 60 km/h
